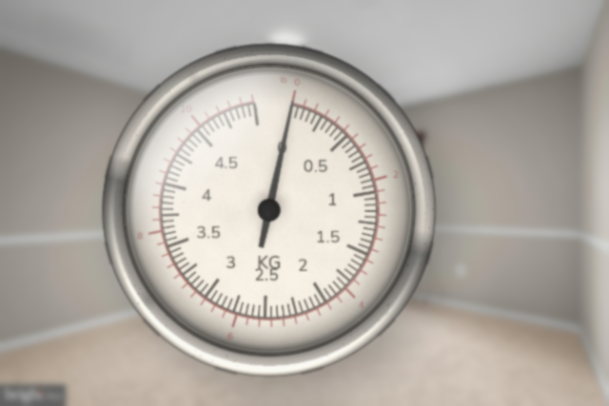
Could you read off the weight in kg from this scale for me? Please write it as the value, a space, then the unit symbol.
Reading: 0 kg
